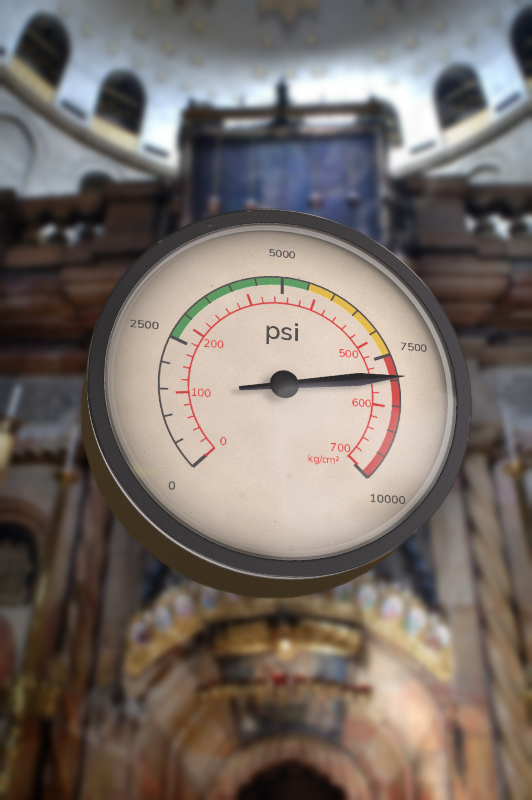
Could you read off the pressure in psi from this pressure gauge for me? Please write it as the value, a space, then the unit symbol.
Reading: 8000 psi
